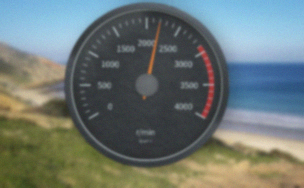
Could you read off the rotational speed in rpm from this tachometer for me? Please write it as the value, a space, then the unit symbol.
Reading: 2200 rpm
